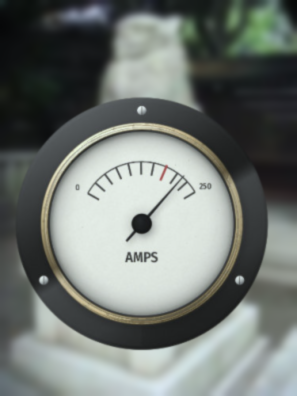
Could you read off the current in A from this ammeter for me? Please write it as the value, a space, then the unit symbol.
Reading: 212.5 A
